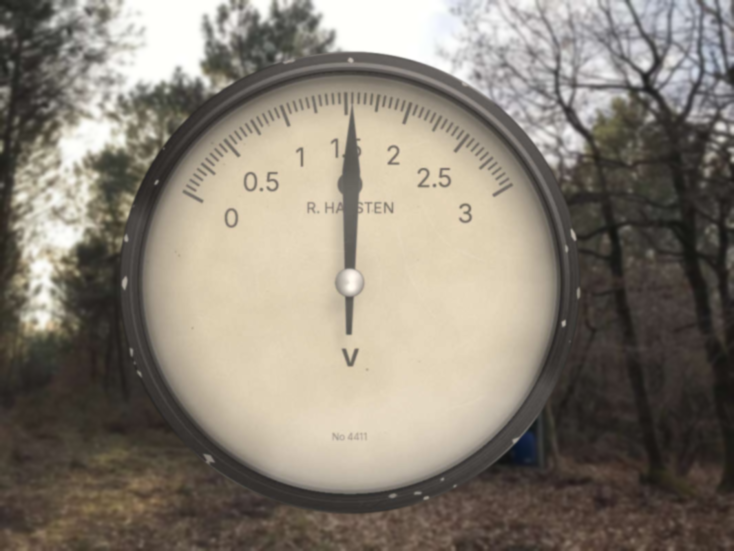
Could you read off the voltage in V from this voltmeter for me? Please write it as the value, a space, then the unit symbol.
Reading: 1.55 V
